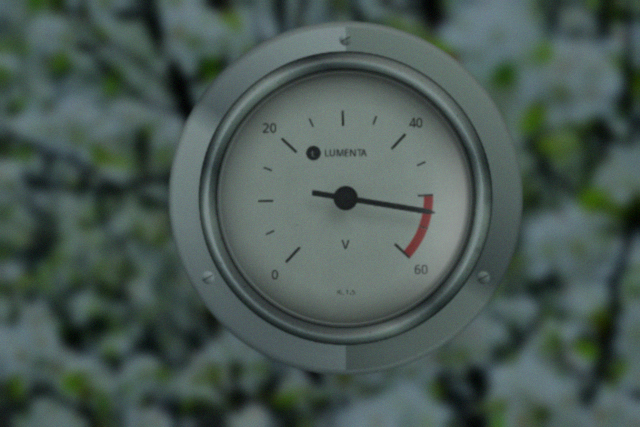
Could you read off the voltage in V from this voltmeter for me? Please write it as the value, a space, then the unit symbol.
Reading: 52.5 V
